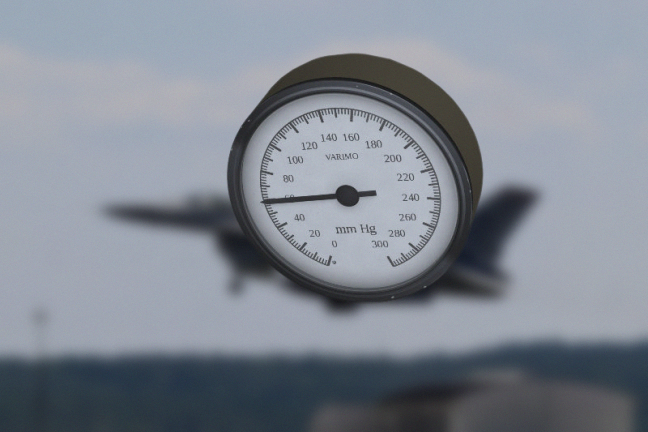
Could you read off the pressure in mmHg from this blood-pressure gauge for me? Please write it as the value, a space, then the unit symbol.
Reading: 60 mmHg
